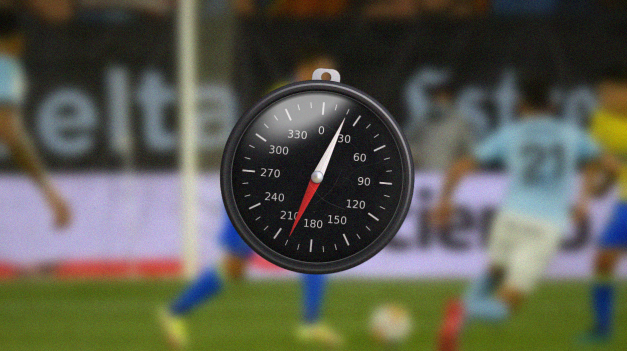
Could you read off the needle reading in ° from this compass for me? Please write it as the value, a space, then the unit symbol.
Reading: 200 °
